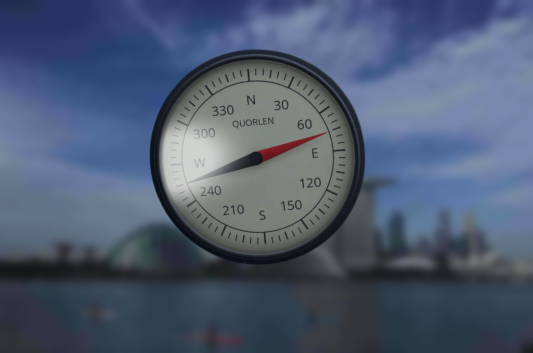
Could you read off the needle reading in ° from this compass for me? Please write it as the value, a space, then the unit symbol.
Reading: 75 °
